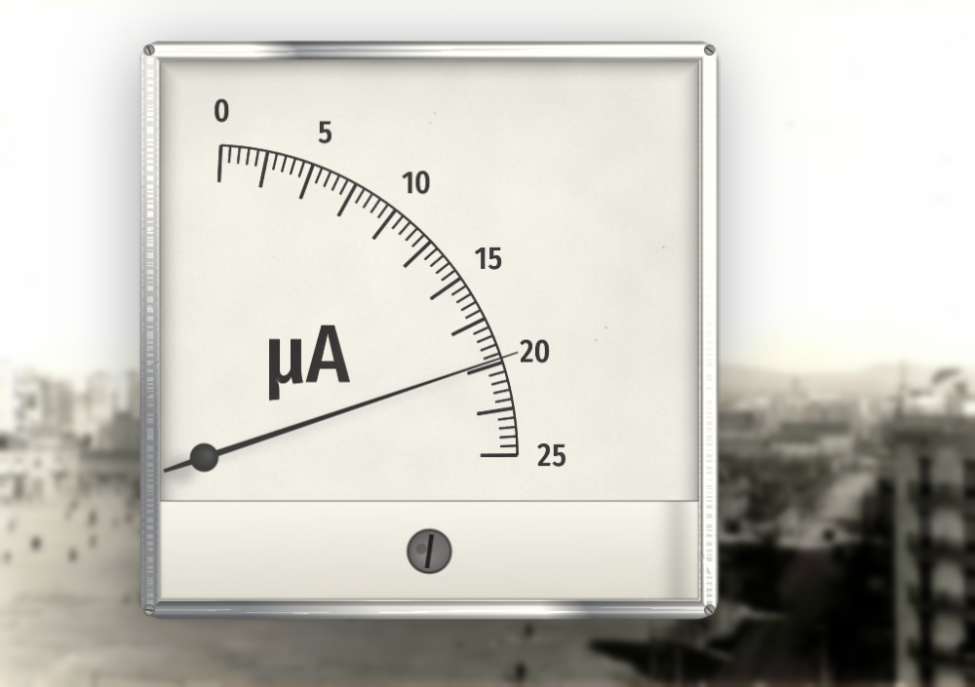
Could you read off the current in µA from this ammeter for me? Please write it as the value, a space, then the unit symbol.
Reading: 19.75 µA
